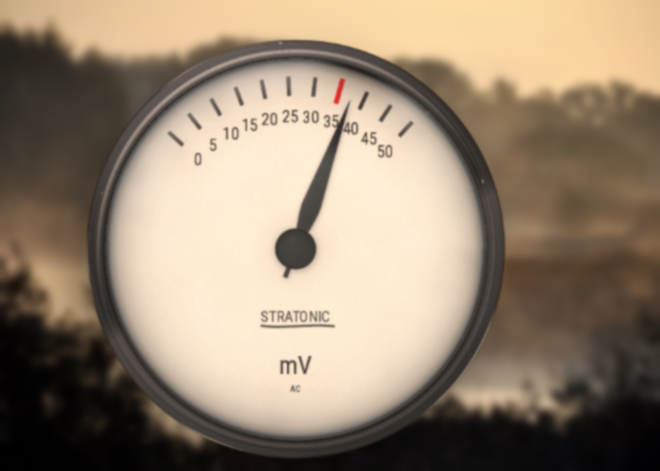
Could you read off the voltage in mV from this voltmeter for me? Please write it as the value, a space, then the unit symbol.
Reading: 37.5 mV
